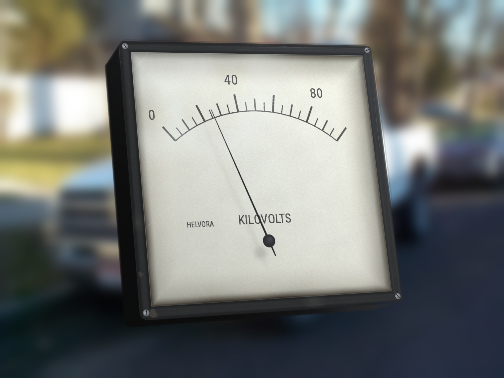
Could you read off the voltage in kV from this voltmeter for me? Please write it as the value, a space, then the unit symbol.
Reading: 25 kV
